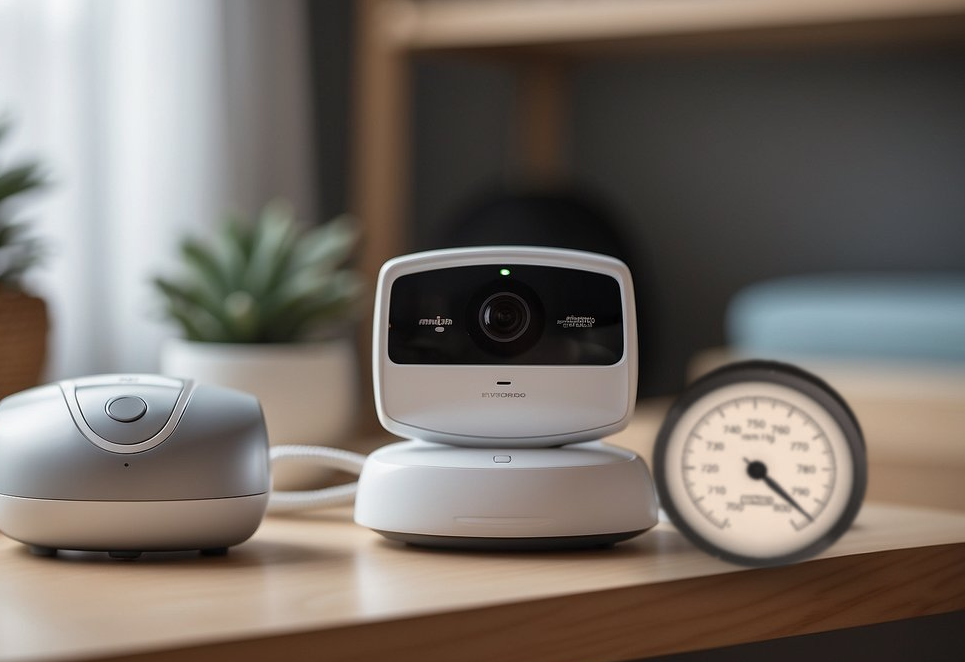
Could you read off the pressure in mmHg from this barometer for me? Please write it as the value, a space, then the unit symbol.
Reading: 795 mmHg
